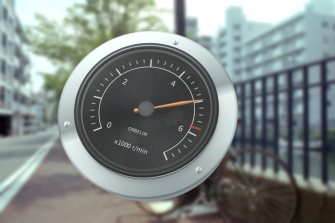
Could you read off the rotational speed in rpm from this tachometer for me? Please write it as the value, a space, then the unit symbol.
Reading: 5000 rpm
